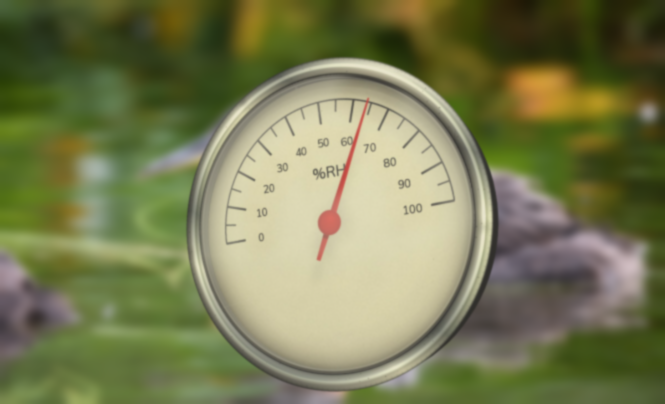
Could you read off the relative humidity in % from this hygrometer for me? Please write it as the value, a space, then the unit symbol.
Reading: 65 %
